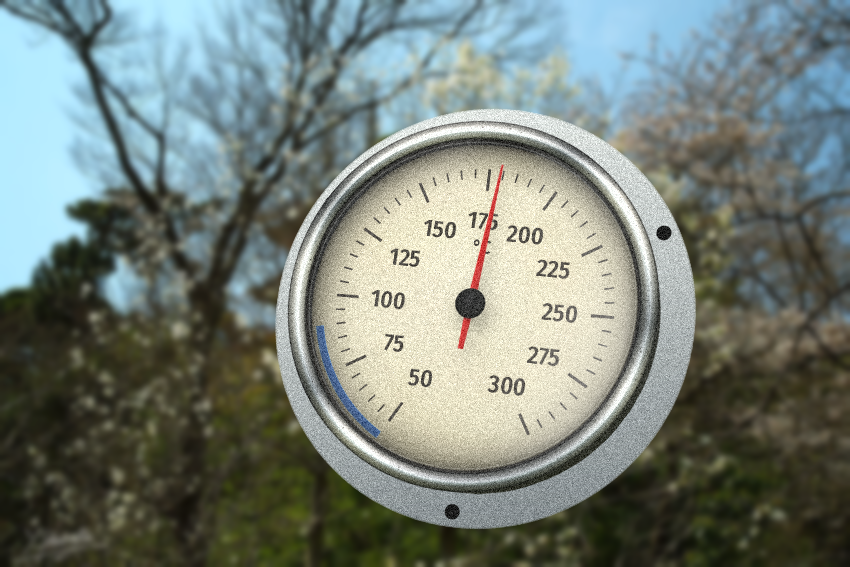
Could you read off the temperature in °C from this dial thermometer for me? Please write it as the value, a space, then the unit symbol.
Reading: 180 °C
